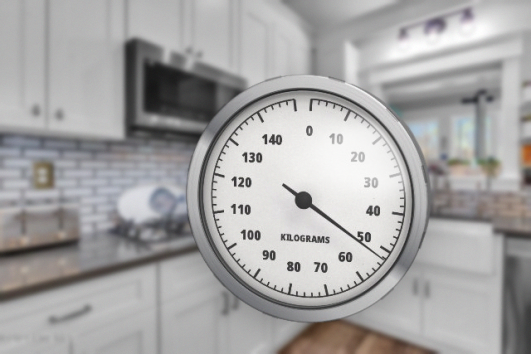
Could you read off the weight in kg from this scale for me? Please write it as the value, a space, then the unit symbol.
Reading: 52 kg
